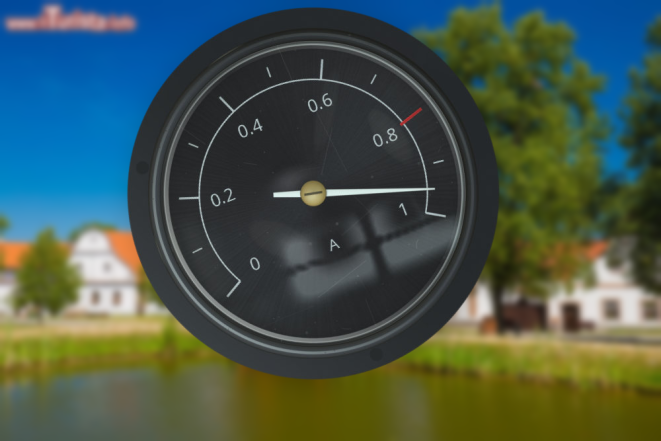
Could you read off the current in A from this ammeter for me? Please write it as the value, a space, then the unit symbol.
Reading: 0.95 A
